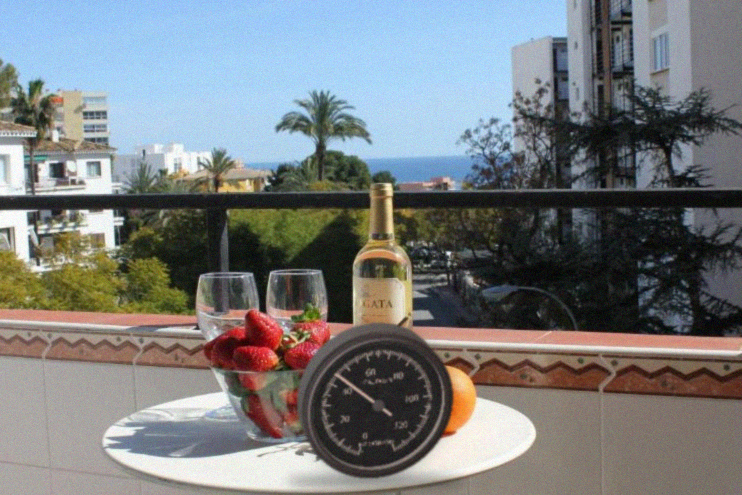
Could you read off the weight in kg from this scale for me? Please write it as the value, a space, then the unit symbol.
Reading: 45 kg
